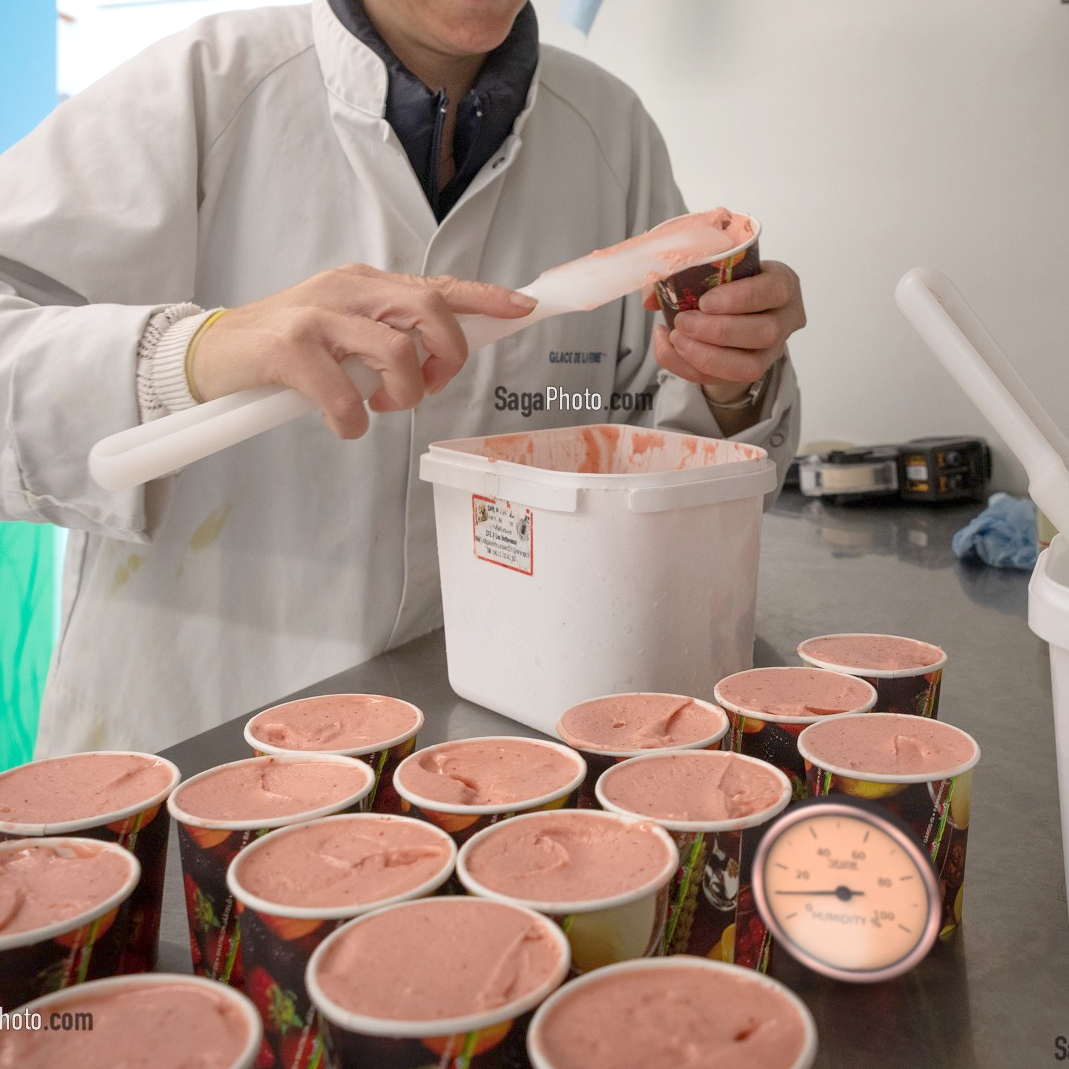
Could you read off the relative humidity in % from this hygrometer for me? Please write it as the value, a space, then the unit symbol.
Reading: 10 %
